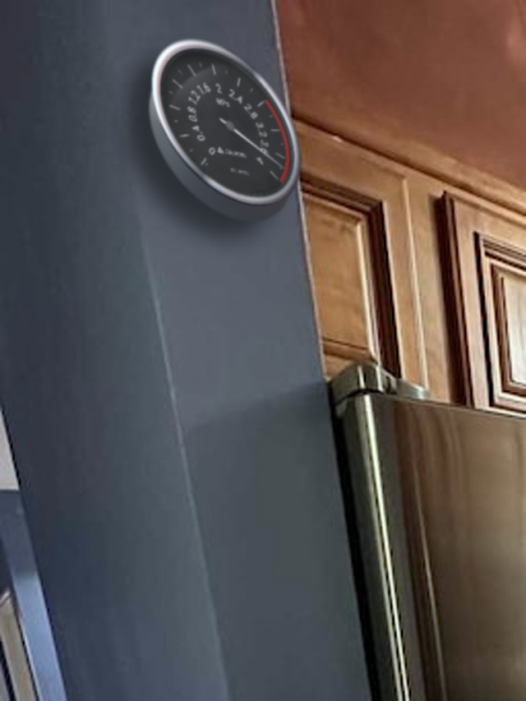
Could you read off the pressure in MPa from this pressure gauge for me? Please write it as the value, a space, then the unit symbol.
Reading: 3.8 MPa
